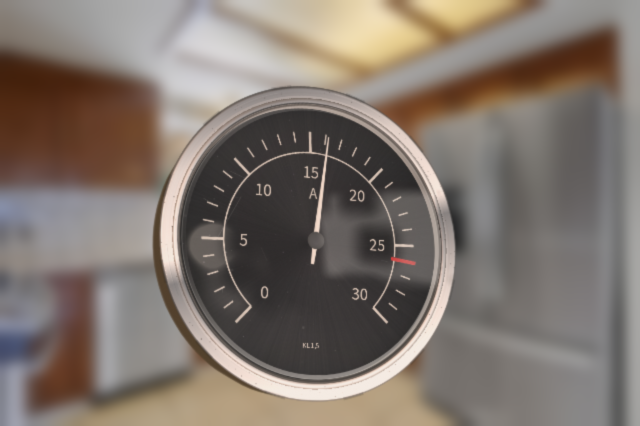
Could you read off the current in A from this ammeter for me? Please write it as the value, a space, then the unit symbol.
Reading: 16 A
